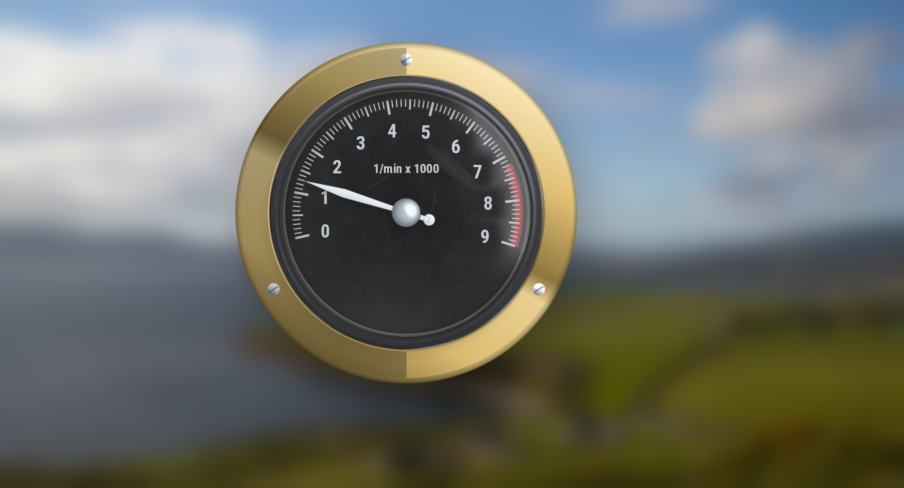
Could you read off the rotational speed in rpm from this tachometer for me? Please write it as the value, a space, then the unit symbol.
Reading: 1300 rpm
